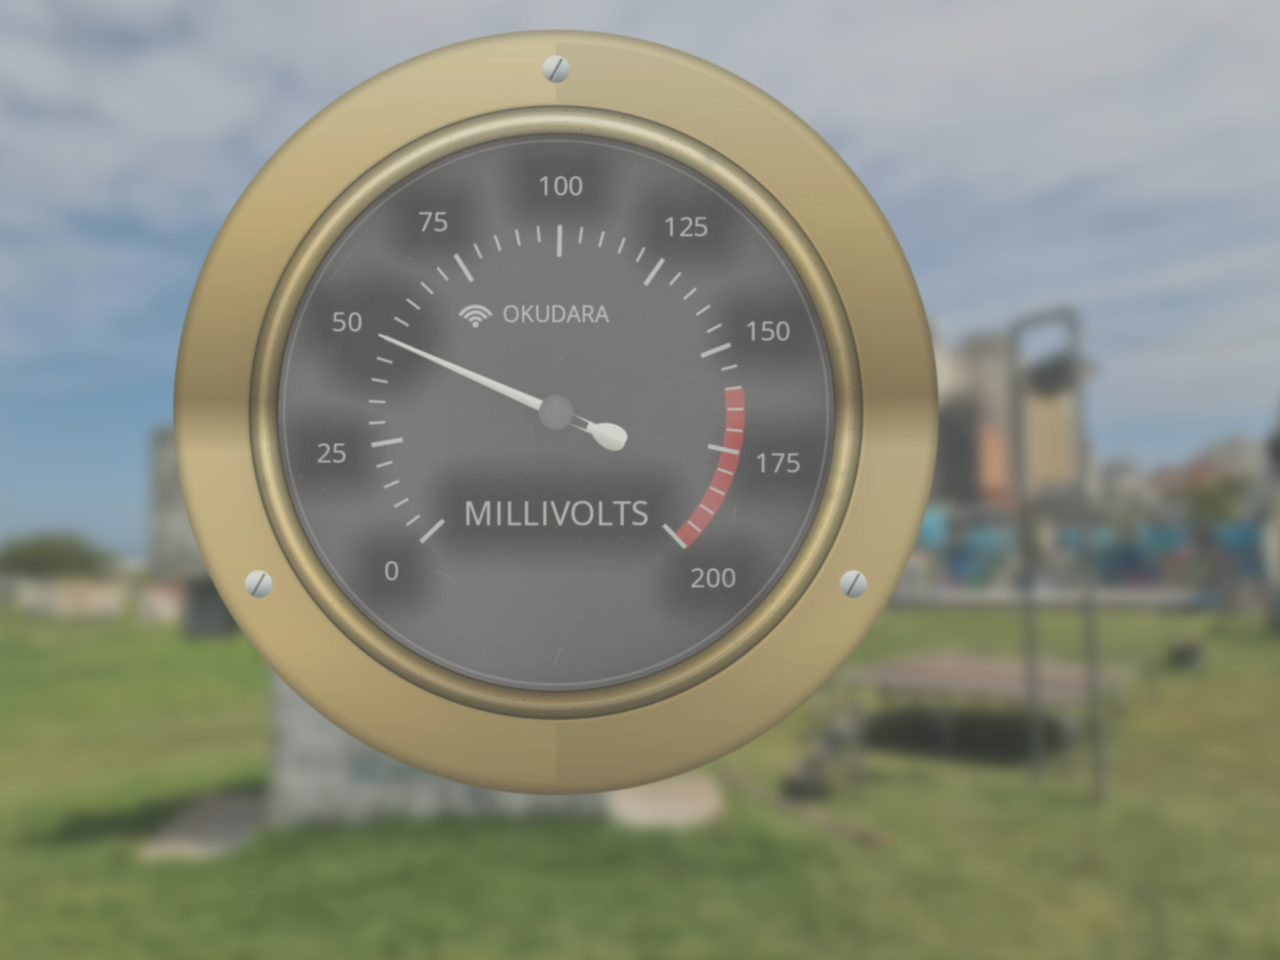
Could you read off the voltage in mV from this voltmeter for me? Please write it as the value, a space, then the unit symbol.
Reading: 50 mV
